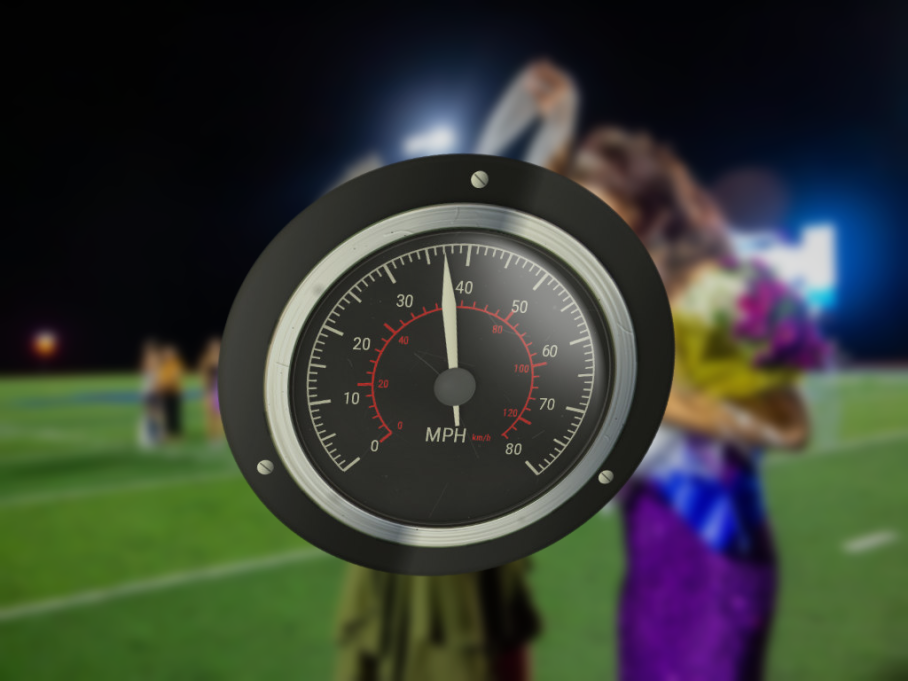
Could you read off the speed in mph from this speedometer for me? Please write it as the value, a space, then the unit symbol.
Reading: 37 mph
